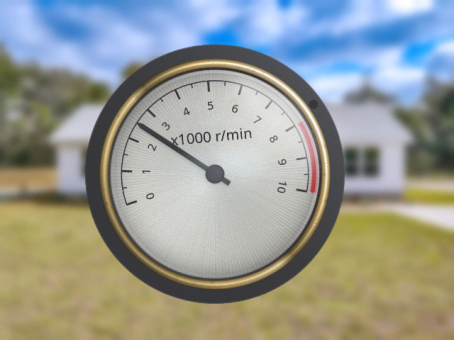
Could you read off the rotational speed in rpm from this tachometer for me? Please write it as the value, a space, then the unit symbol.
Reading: 2500 rpm
